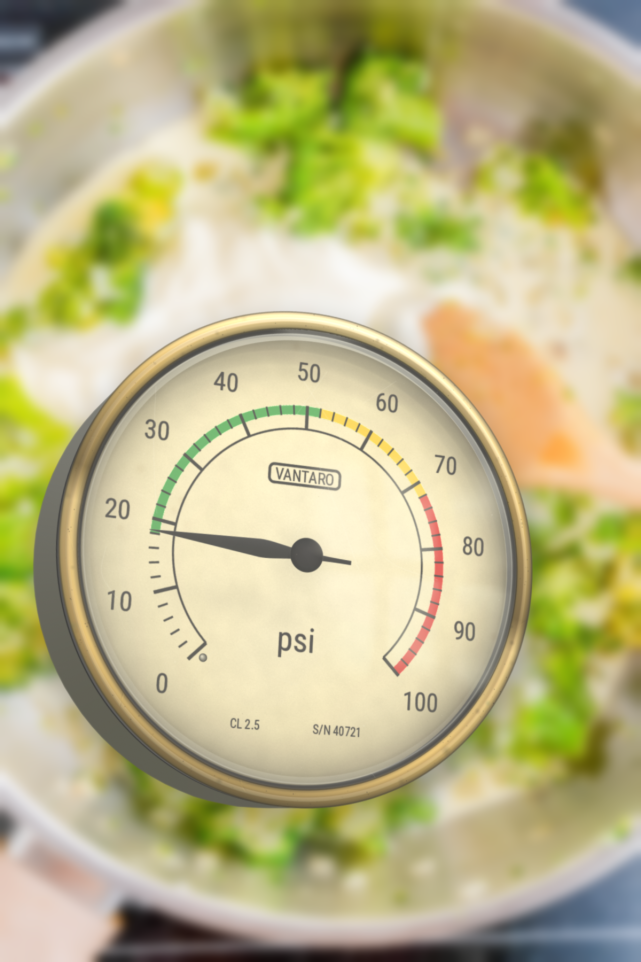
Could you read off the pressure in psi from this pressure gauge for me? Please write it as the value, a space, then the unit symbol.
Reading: 18 psi
